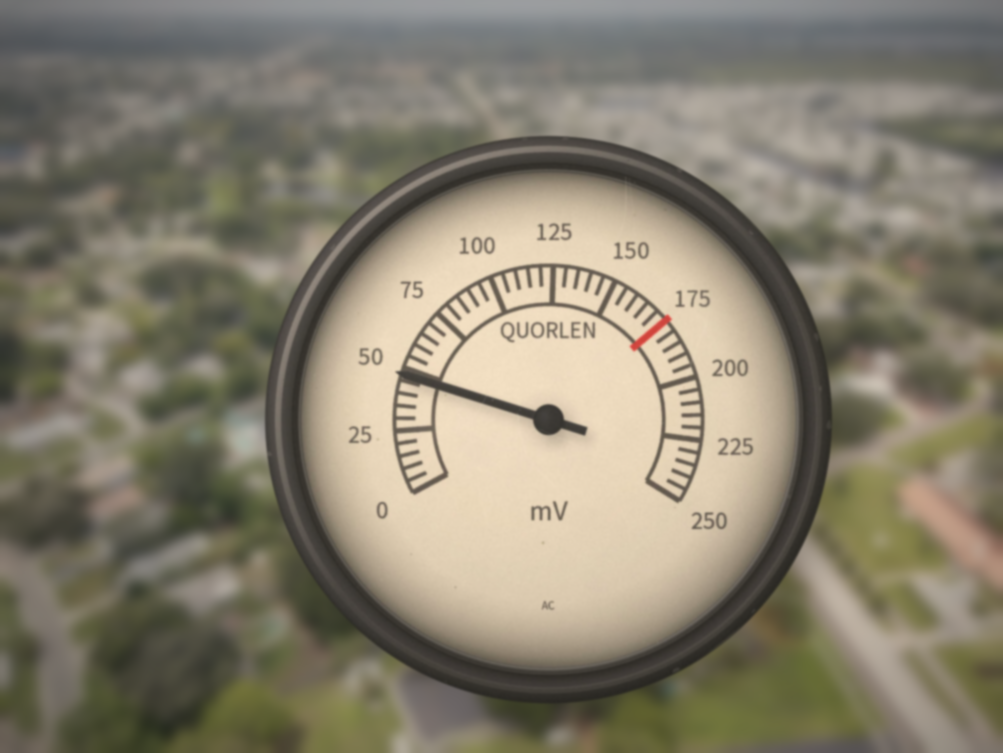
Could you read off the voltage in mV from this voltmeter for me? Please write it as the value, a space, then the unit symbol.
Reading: 47.5 mV
